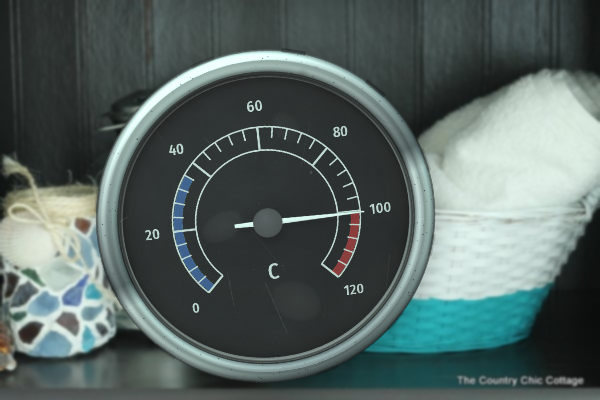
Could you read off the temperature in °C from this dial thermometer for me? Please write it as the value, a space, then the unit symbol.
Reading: 100 °C
